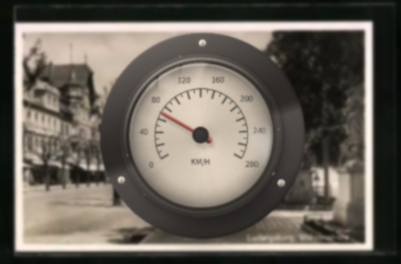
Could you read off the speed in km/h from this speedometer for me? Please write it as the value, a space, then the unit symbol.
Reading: 70 km/h
